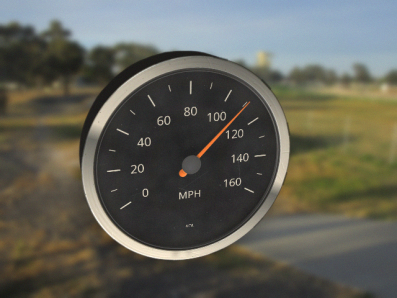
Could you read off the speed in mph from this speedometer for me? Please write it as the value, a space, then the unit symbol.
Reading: 110 mph
